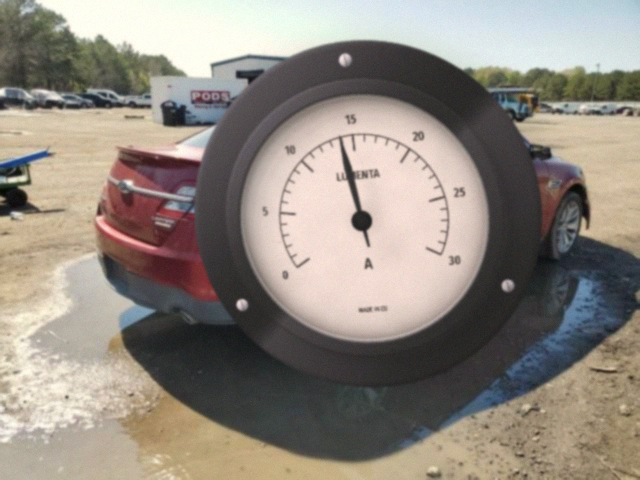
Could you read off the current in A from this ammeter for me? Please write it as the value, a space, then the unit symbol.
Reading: 14 A
